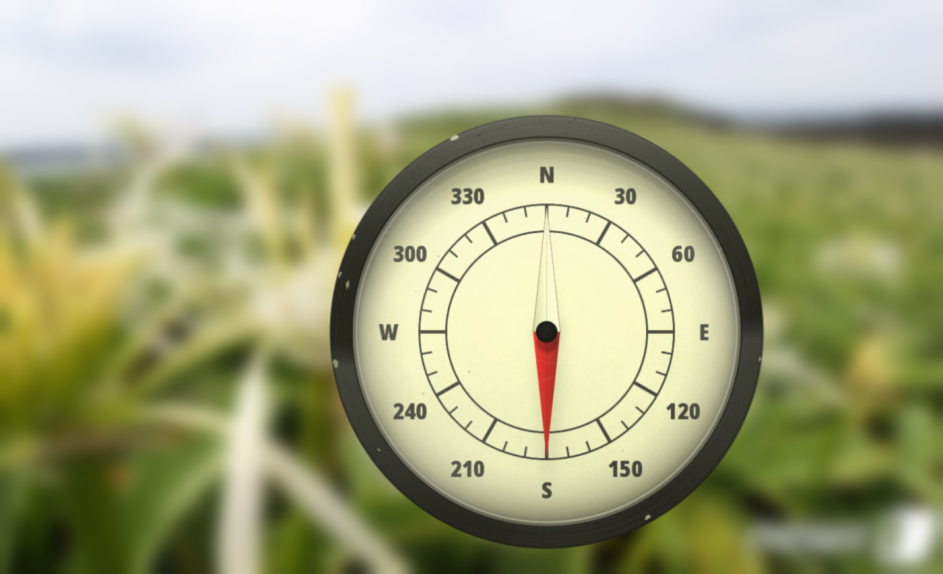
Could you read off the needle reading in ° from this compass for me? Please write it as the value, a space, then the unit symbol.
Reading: 180 °
